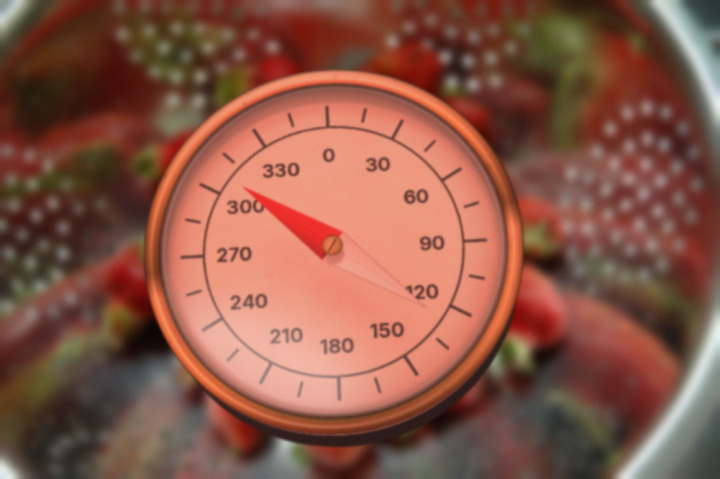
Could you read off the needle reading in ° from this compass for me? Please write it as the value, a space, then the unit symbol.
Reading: 307.5 °
